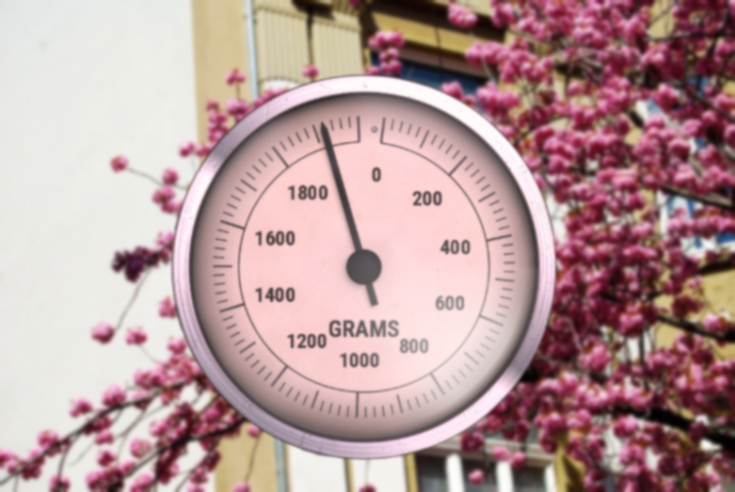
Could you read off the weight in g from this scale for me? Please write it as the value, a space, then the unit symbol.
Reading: 1920 g
